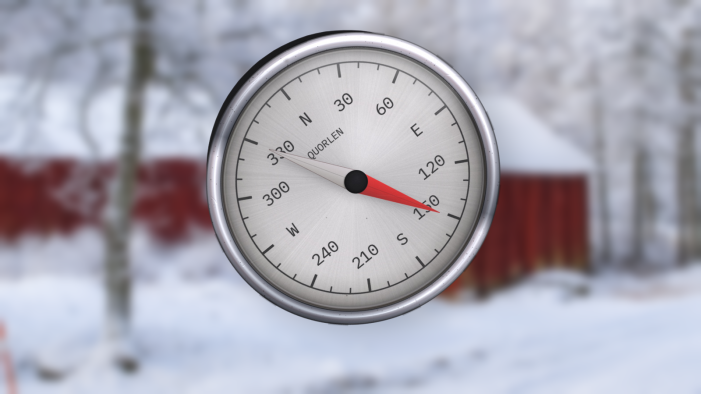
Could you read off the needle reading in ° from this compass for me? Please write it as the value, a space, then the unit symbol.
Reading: 150 °
